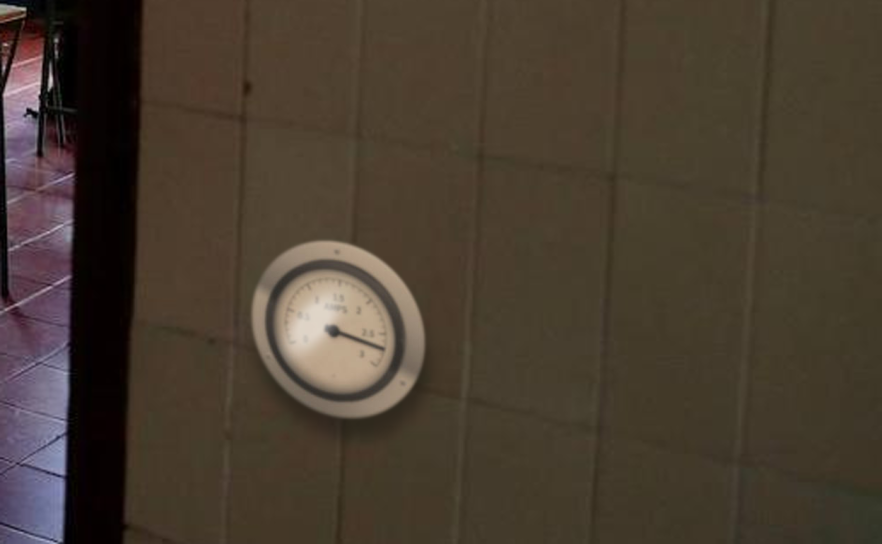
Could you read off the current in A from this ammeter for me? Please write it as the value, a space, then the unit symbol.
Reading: 2.7 A
